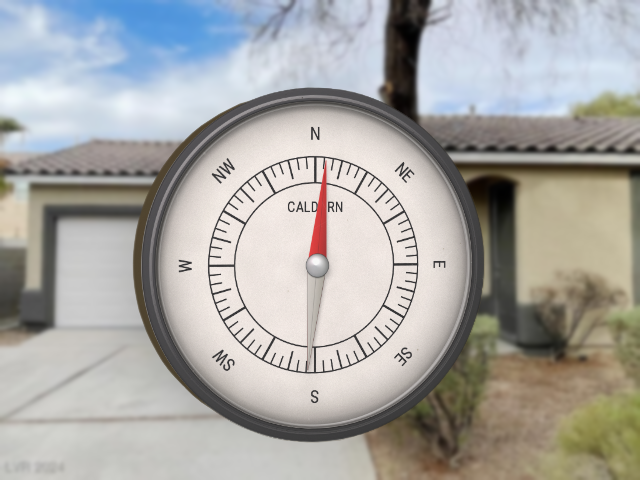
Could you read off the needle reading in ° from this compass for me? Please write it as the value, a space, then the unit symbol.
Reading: 5 °
